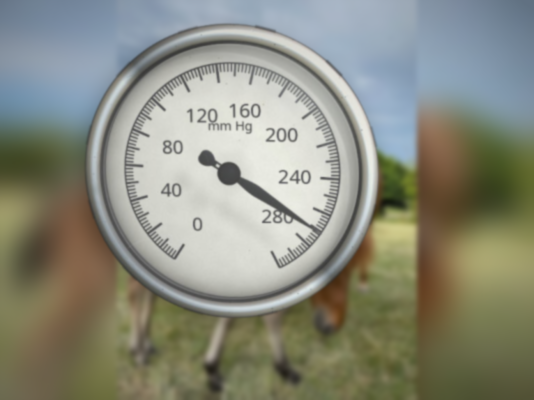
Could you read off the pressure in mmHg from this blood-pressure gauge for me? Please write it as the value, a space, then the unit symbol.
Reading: 270 mmHg
